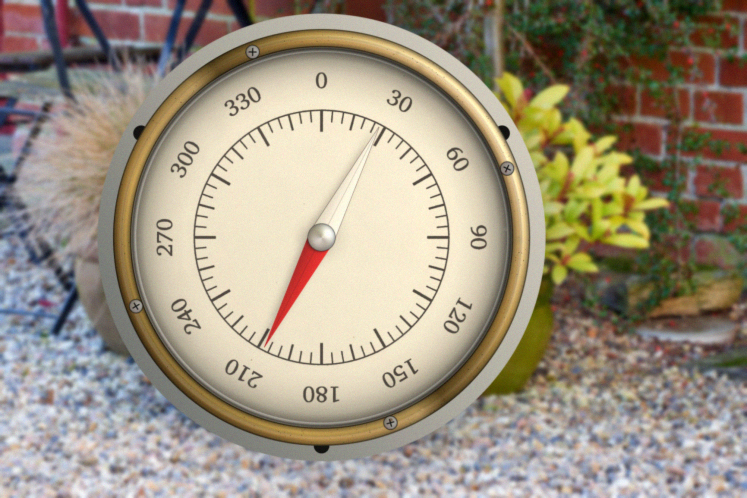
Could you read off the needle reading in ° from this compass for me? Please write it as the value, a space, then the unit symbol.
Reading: 207.5 °
